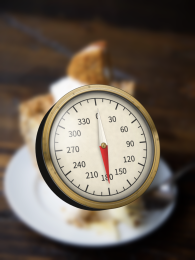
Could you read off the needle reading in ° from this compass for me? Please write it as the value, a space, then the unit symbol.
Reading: 180 °
